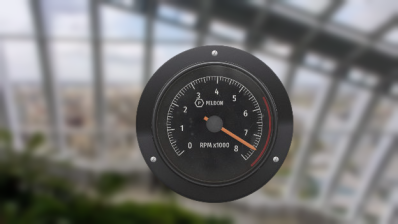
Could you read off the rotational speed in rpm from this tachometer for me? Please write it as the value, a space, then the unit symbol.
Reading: 7500 rpm
